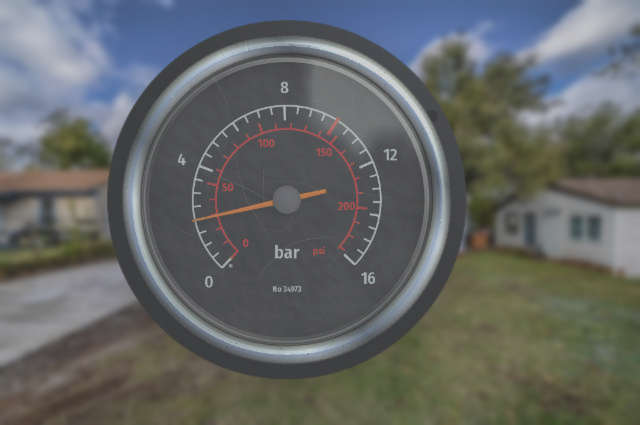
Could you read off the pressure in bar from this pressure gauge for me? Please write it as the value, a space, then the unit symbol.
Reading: 2 bar
